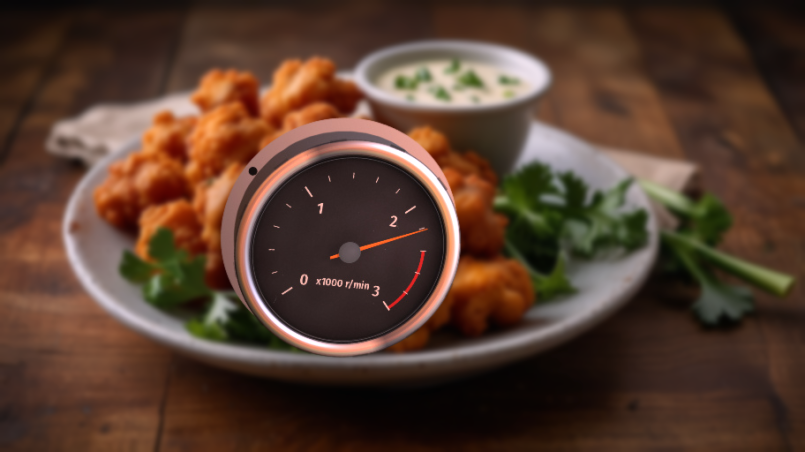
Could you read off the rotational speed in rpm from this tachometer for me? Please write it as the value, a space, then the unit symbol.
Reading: 2200 rpm
